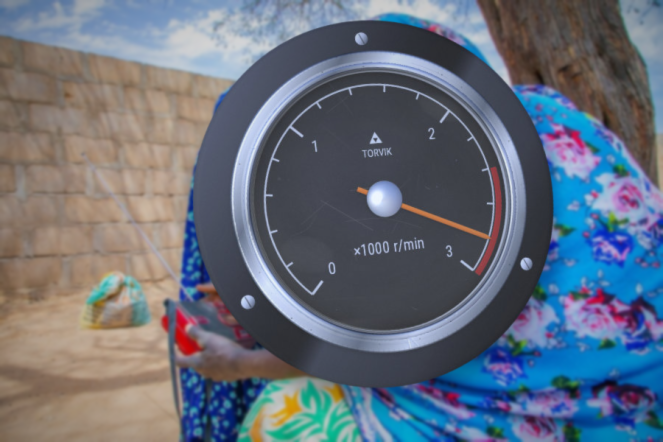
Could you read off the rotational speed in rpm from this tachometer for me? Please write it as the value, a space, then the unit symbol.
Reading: 2800 rpm
